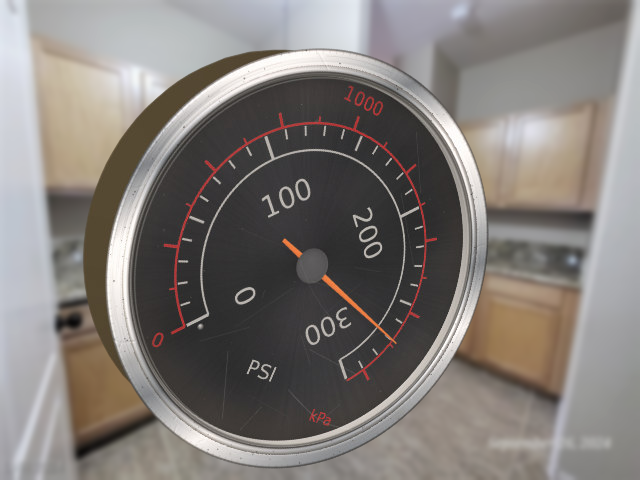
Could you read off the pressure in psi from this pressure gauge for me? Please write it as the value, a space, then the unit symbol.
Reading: 270 psi
